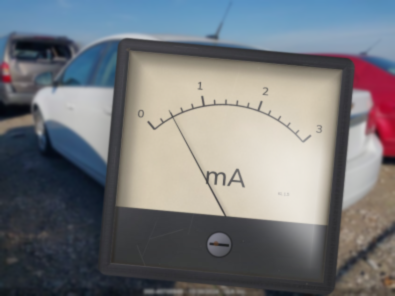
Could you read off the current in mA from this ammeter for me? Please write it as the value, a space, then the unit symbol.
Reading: 0.4 mA
